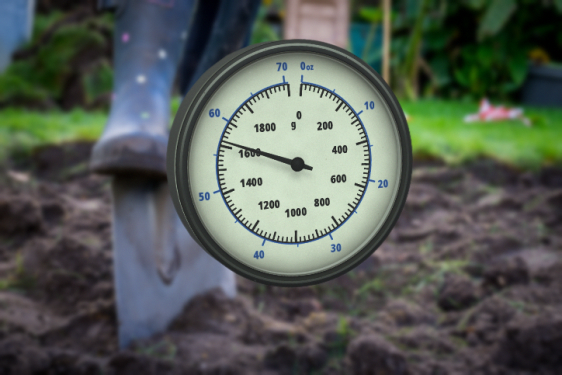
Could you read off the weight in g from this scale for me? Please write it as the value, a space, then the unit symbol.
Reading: 1620 g
